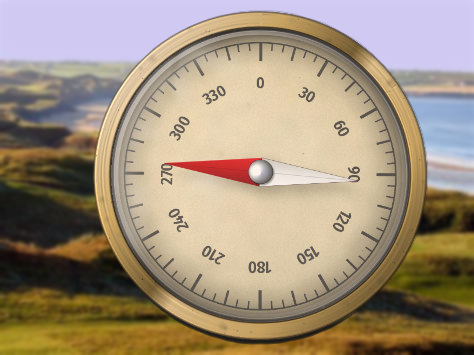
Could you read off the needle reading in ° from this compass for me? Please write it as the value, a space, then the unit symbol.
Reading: 275 °
